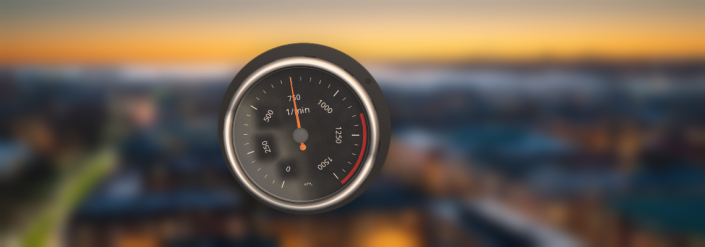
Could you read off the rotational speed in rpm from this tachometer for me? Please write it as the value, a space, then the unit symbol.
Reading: 750 rpm
